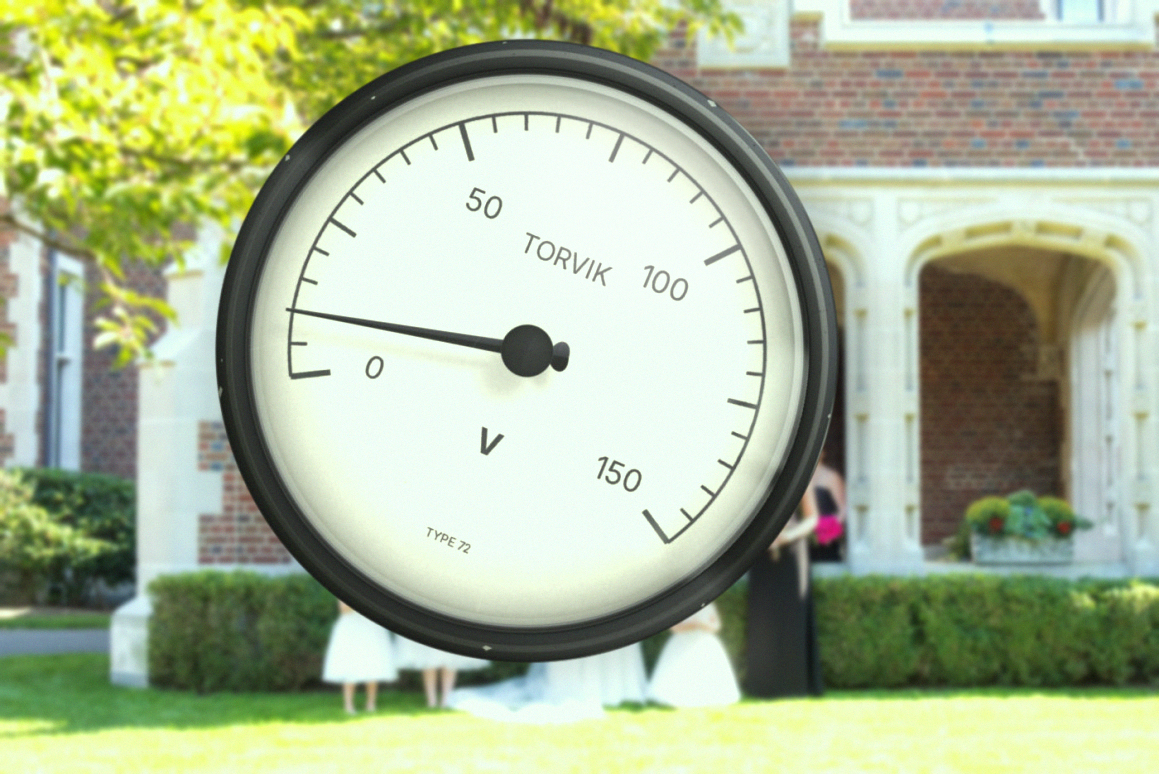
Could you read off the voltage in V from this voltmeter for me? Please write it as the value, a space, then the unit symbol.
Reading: 10 V
